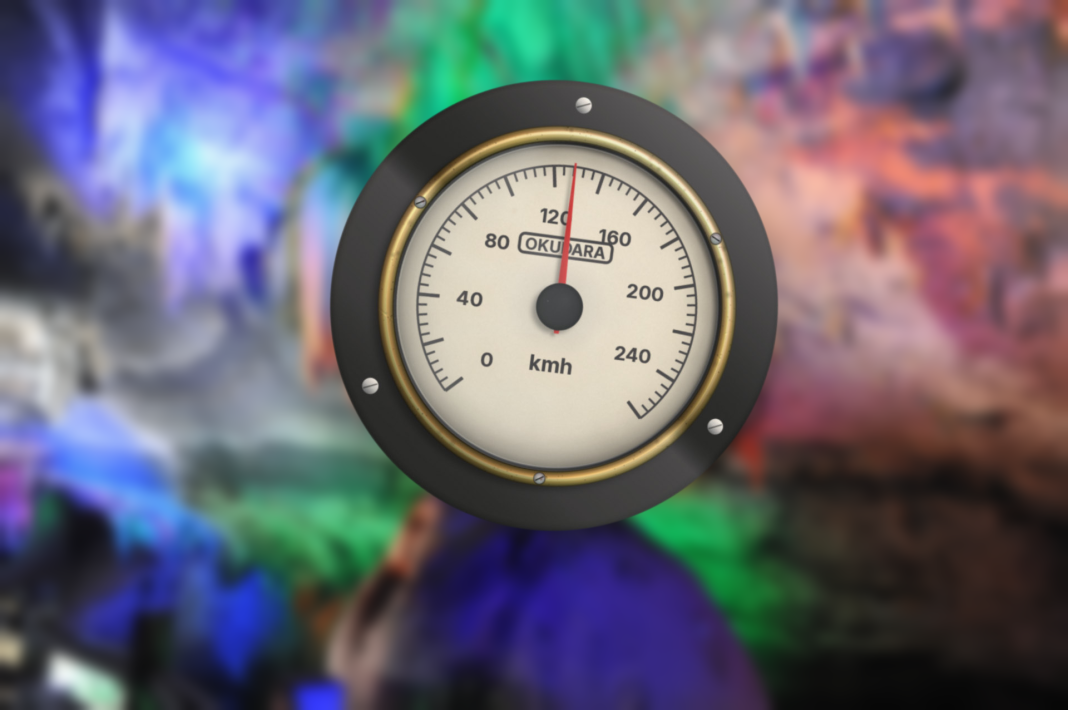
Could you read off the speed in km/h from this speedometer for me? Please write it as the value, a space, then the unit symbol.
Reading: 128 km/h
